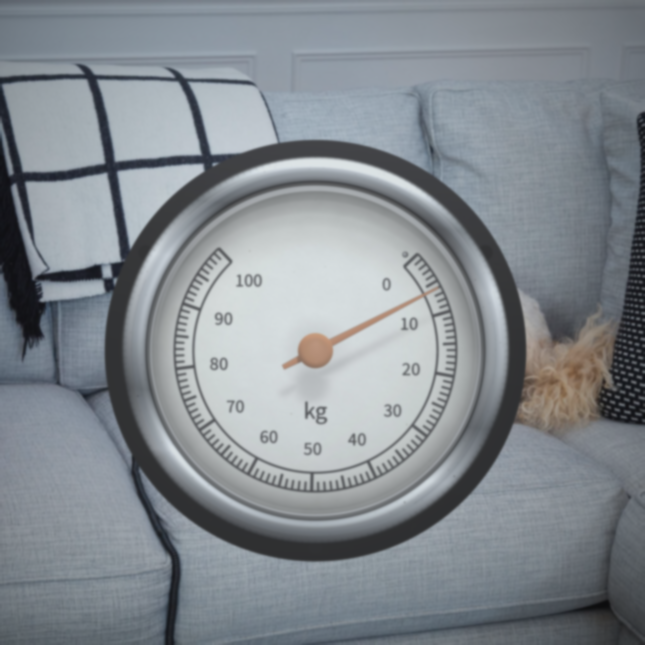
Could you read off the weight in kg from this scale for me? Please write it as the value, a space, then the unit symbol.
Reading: 6 kg
